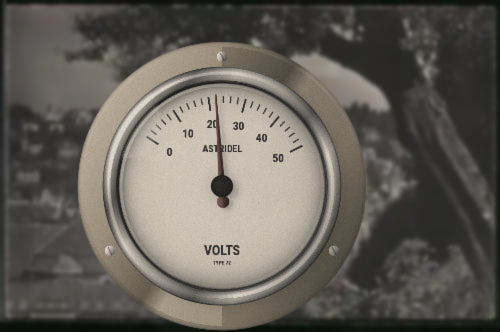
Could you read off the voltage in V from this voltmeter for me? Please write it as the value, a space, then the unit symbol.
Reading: 22 V
